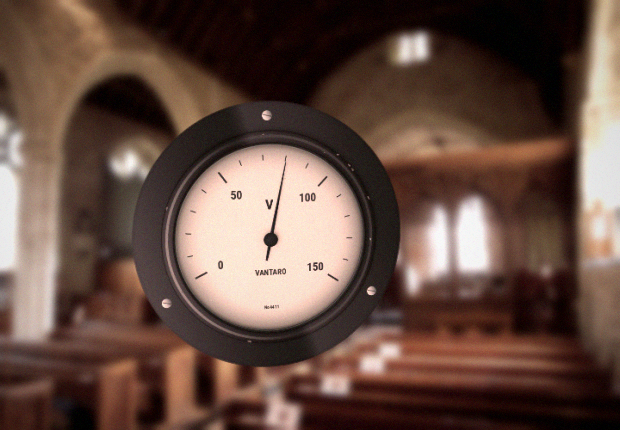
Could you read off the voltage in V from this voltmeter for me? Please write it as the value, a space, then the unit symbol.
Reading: 80 V
